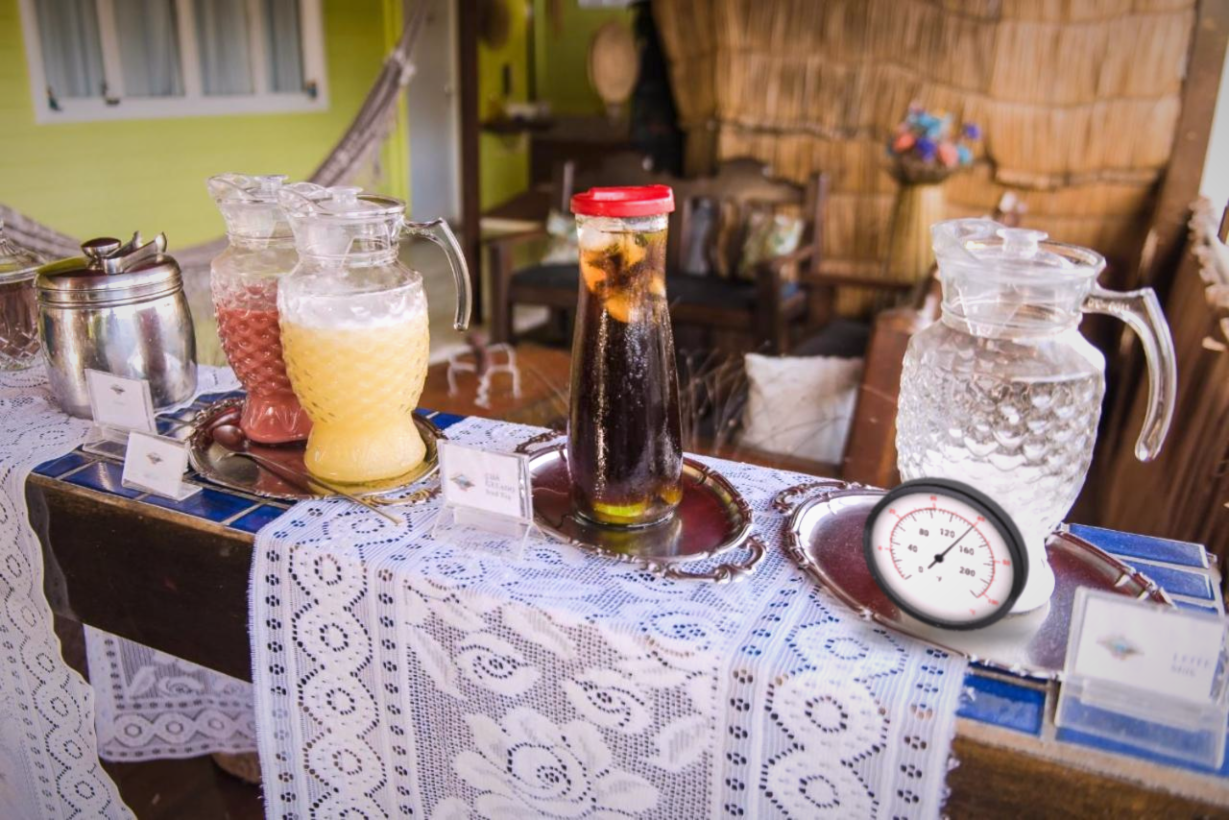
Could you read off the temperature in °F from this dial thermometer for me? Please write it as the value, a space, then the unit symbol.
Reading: 140 °F
